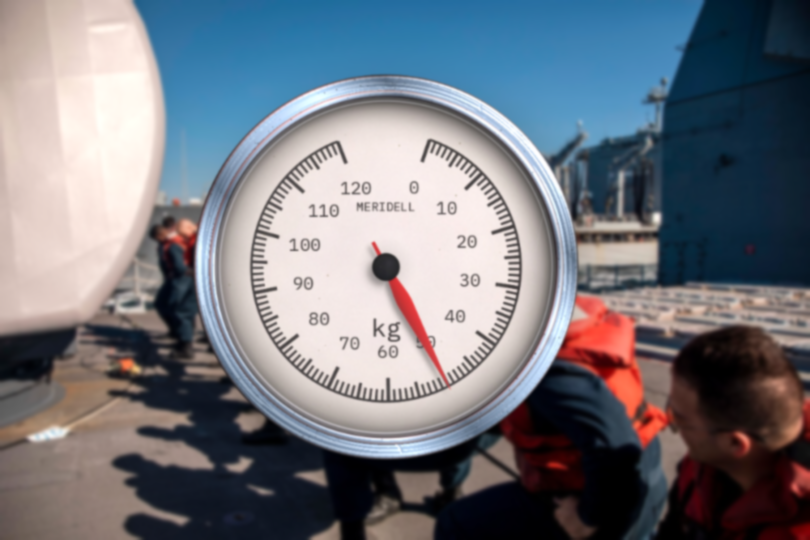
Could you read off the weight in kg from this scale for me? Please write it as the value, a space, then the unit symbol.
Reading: 50 kg
